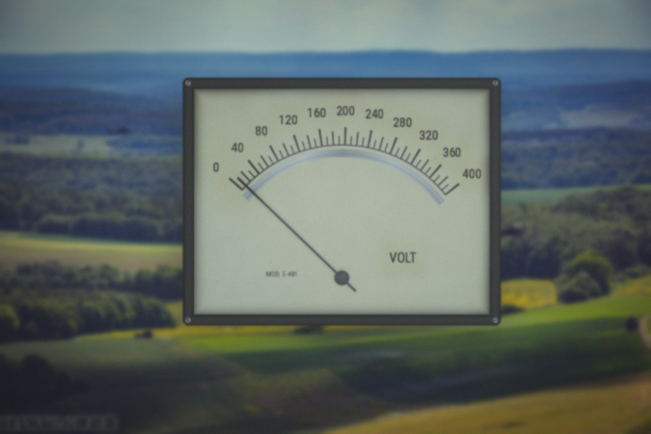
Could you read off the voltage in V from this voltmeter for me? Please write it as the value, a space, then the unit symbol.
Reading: 10 V
